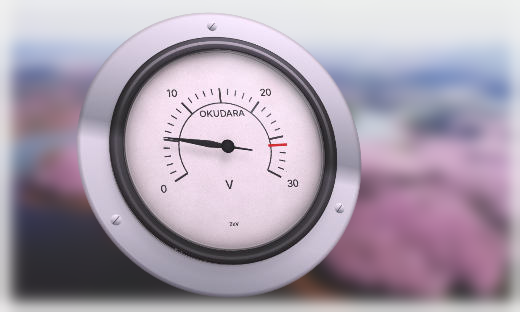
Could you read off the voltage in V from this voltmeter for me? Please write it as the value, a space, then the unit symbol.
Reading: 5 V
